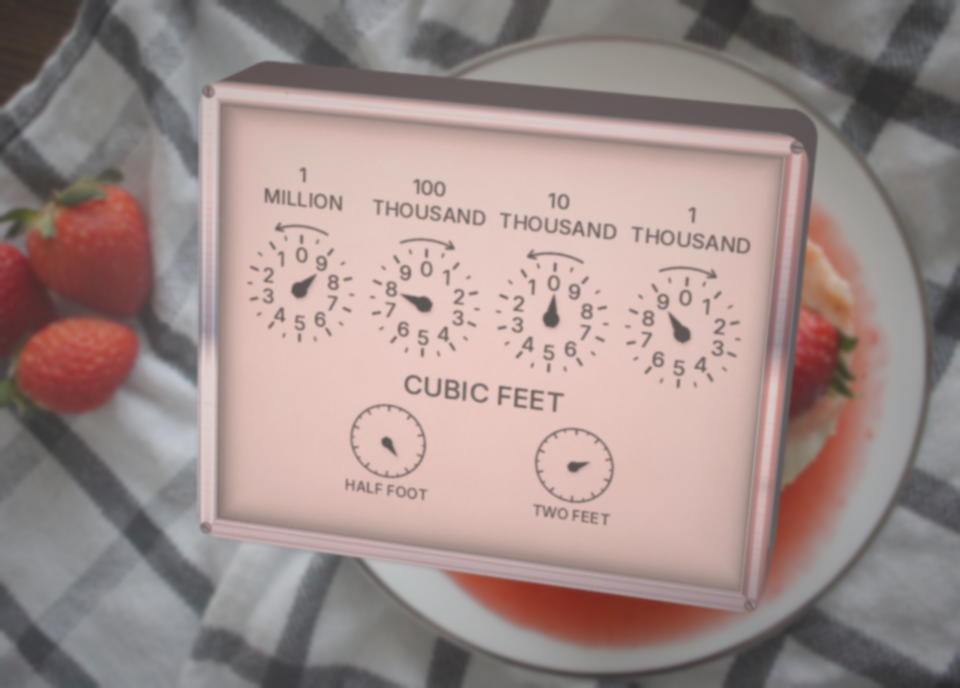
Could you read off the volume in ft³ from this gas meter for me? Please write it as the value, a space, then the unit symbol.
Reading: 879900 ft³
